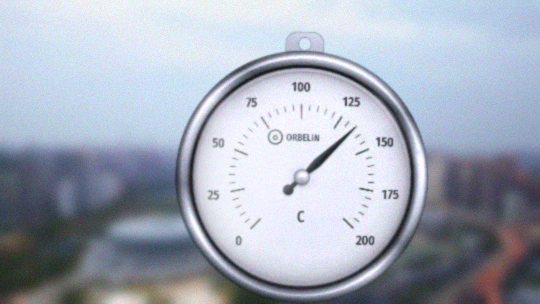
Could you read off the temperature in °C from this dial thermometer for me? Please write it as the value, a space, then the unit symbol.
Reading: 135 °C
